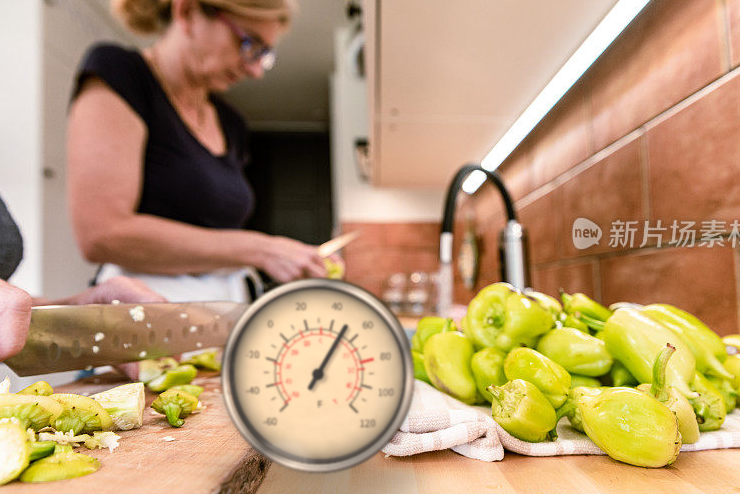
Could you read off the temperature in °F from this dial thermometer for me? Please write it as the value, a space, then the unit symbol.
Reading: 50 °F
